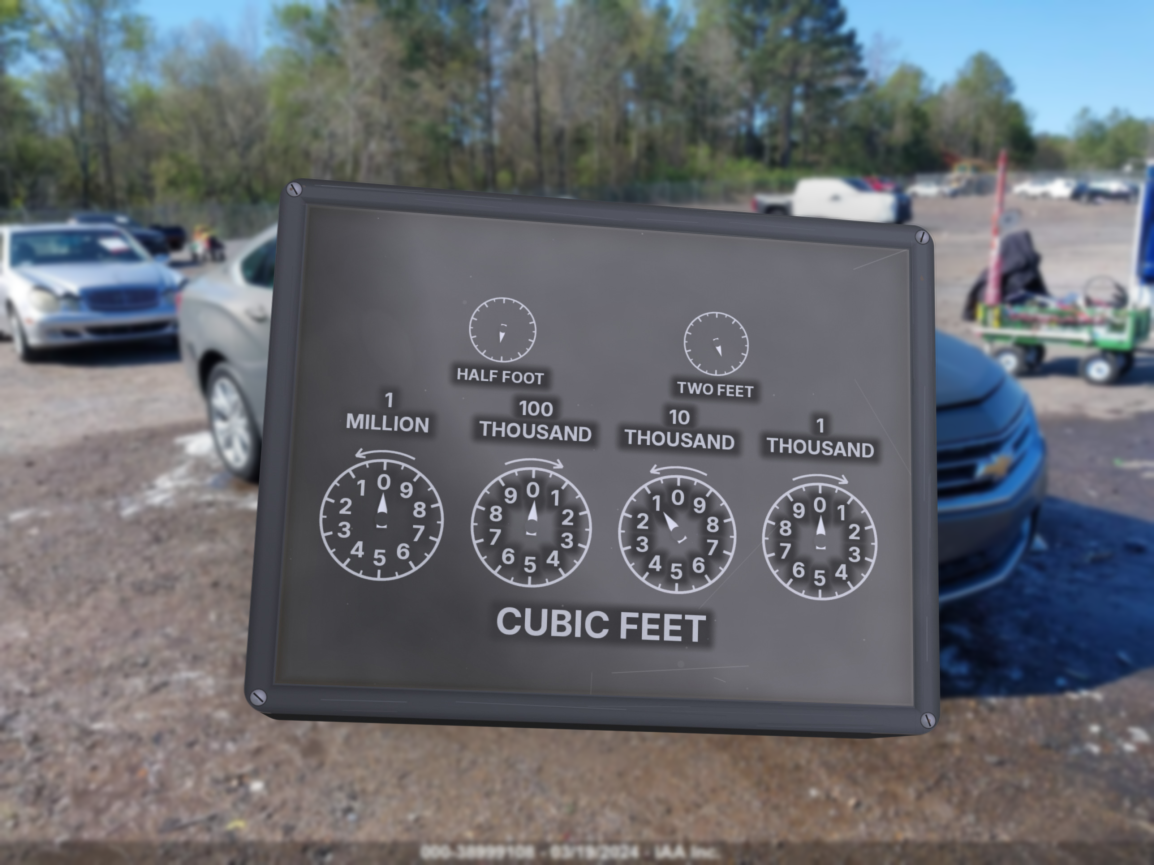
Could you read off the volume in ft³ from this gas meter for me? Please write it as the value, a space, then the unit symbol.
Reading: 1000 ft³
